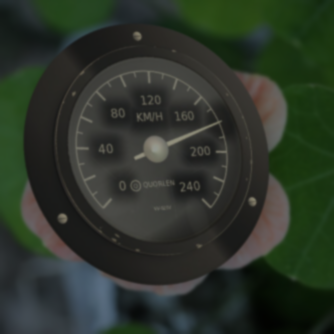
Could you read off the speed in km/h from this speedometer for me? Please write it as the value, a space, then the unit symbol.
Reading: 180 km/h
